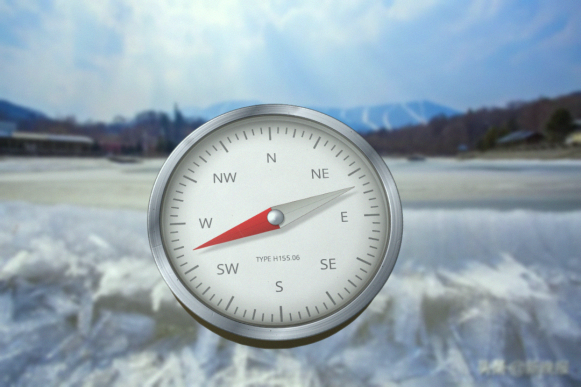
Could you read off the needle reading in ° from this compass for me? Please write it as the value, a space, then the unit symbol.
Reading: 250 °
